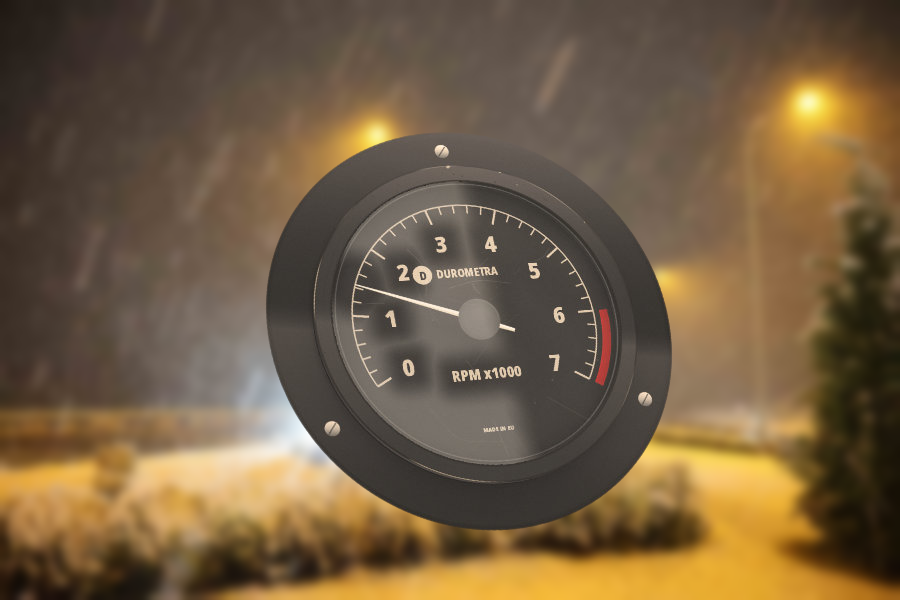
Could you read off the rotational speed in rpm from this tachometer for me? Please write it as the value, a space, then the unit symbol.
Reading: 1400 rpm
